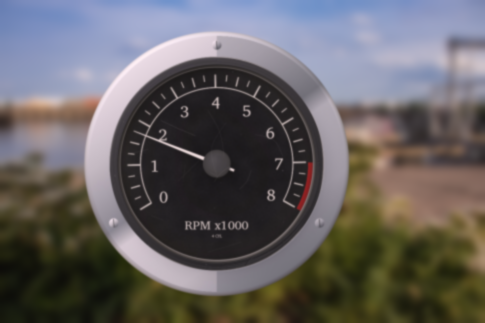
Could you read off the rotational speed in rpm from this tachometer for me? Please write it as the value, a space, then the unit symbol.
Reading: 1750 rpm
